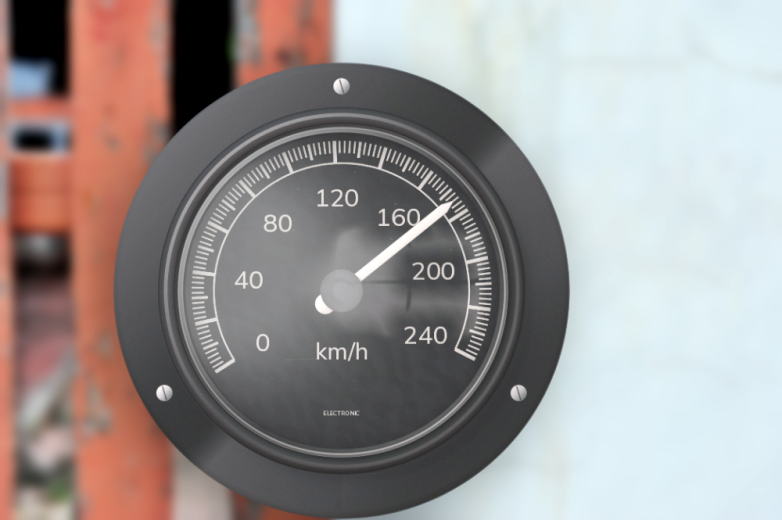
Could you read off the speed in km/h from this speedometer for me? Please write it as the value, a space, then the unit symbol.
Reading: 174 km/h
